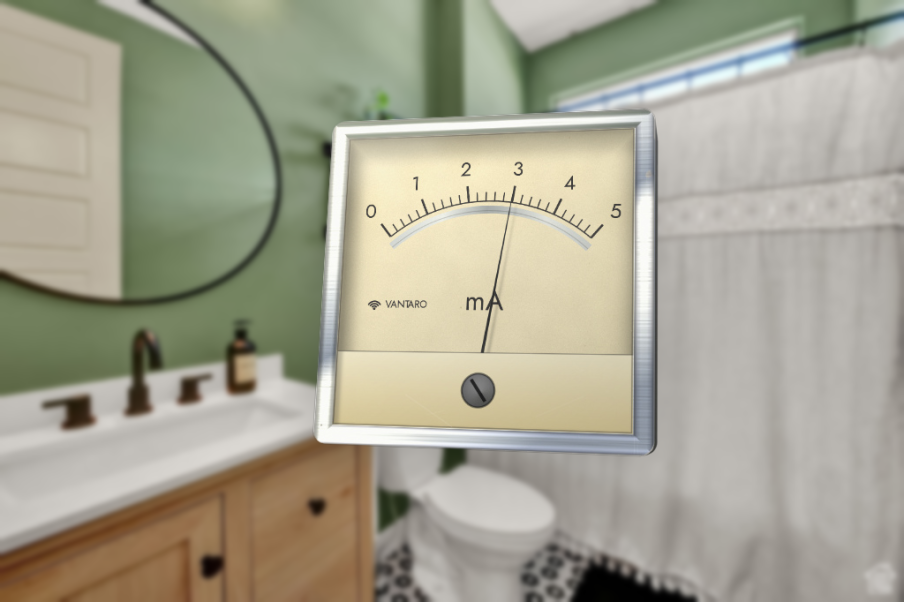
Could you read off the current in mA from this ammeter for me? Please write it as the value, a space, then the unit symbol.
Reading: 3 mA
